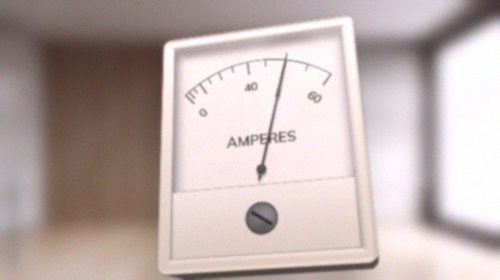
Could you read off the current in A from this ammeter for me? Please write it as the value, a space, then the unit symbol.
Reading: 50 A
